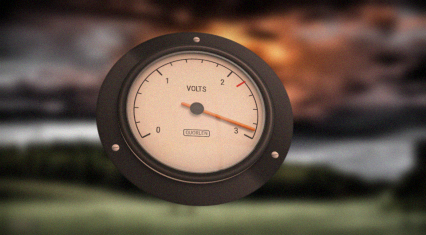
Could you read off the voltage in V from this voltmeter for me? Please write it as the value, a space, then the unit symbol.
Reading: 2.9 V
